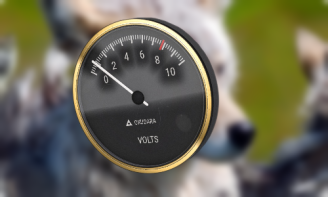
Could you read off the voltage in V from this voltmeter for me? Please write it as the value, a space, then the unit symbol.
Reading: 1 V
